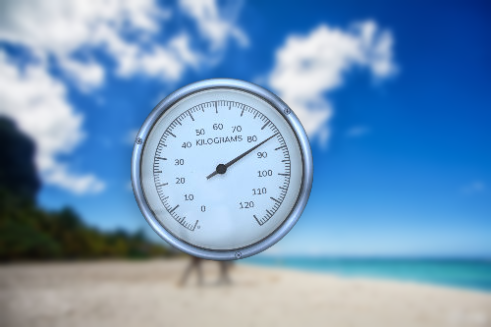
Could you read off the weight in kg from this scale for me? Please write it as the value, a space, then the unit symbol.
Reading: 85 kg
